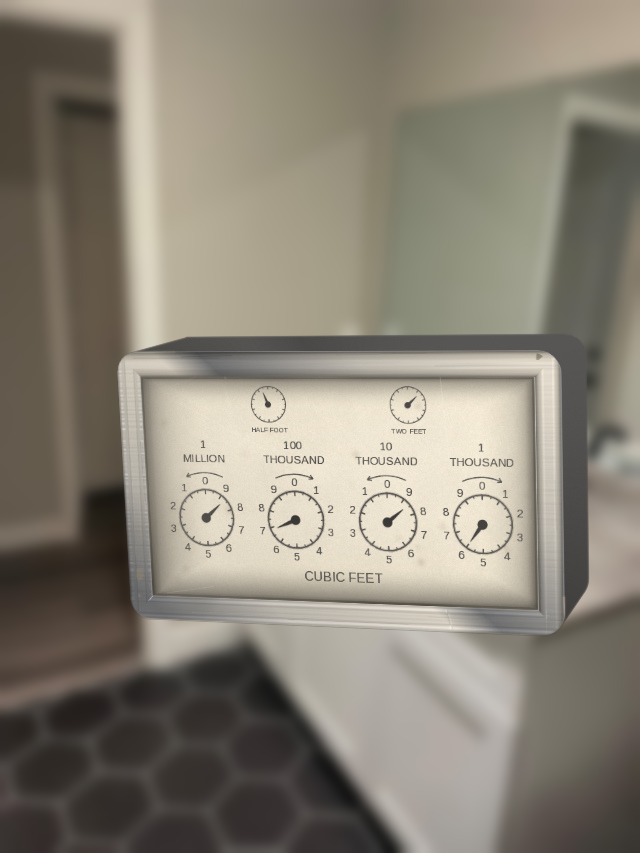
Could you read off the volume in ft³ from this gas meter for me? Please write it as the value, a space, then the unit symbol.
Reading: 868600 ft³
